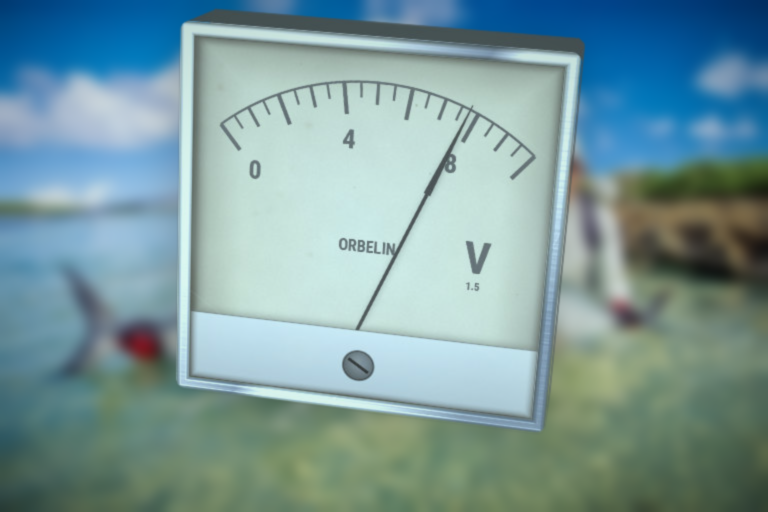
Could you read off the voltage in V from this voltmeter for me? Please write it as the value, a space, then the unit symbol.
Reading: 7.75 V
